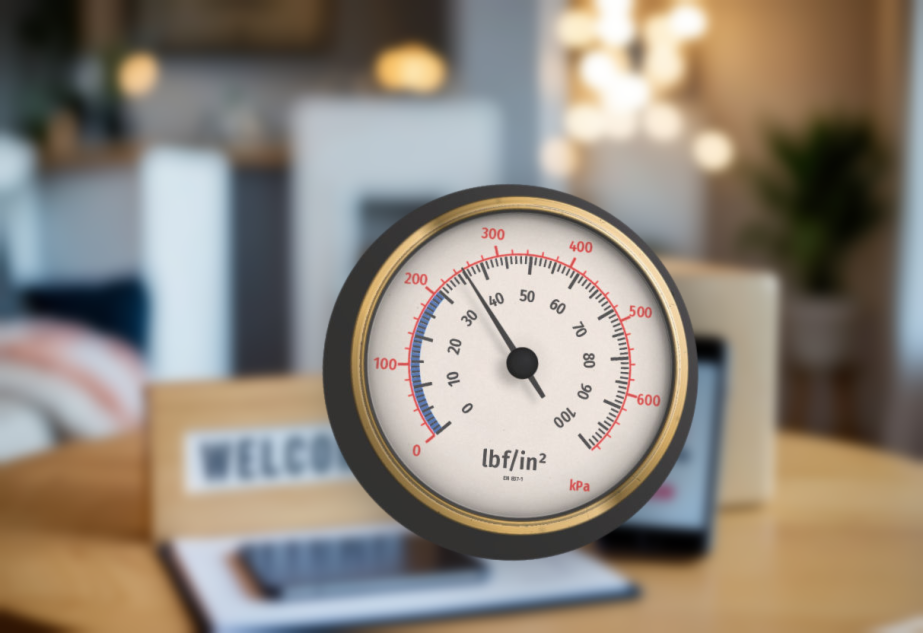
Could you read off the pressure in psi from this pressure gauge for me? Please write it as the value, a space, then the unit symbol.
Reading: 36 psi
